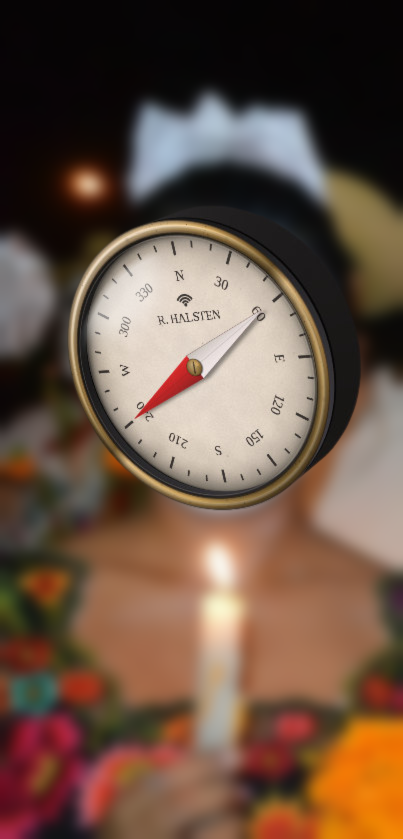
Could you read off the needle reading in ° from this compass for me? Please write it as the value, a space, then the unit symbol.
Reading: 240 °
